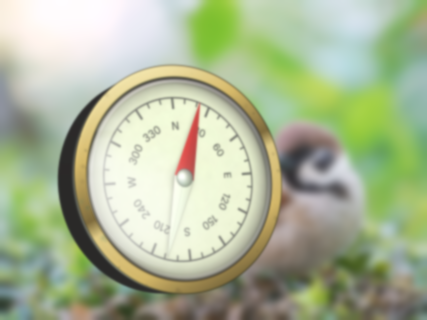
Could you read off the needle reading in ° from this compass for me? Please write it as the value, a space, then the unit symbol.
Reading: 20 °
